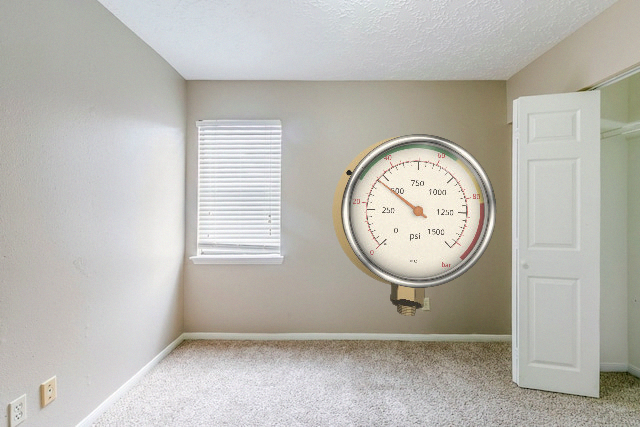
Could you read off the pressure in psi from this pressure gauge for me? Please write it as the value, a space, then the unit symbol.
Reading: 450 psi
